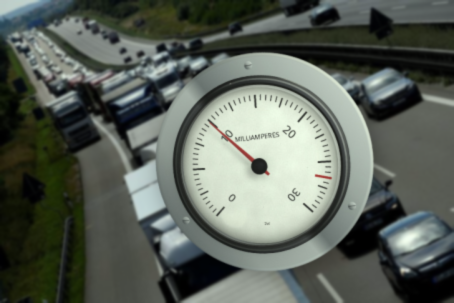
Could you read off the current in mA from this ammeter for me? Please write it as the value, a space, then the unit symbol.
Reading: 10 mA
